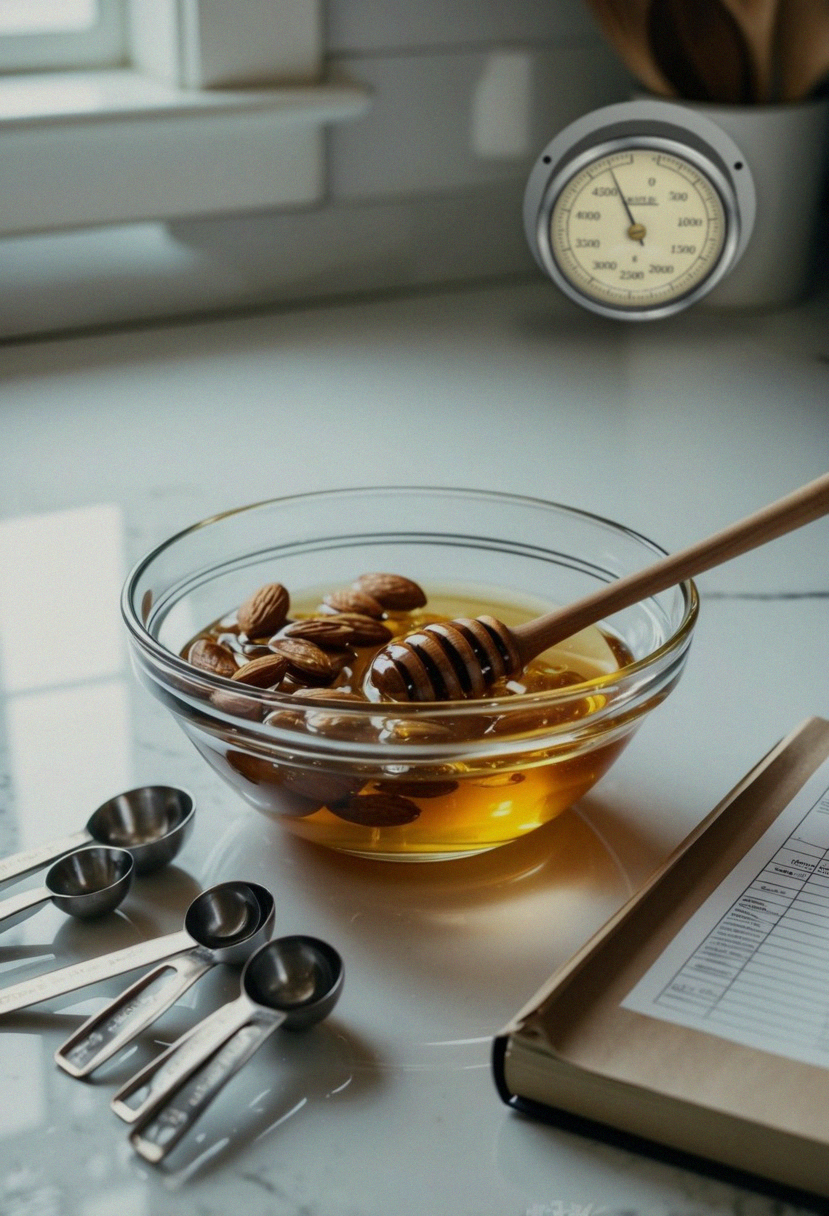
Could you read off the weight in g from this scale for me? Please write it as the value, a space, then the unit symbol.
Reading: 4750 g
